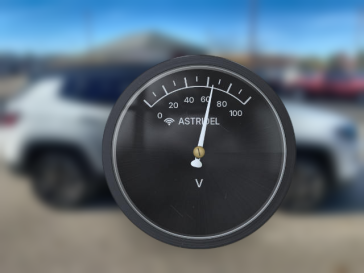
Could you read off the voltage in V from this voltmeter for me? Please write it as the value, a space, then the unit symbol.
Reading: 65 V
